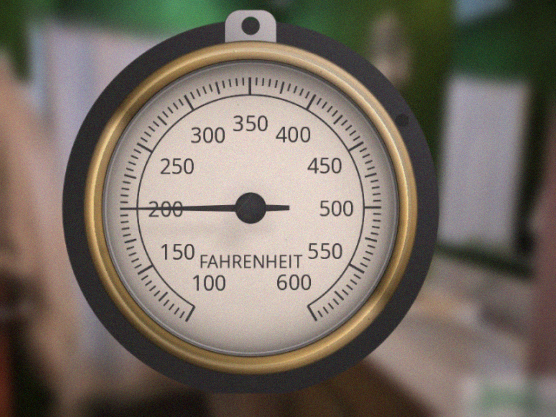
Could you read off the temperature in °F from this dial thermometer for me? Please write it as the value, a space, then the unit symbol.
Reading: 200 °F
